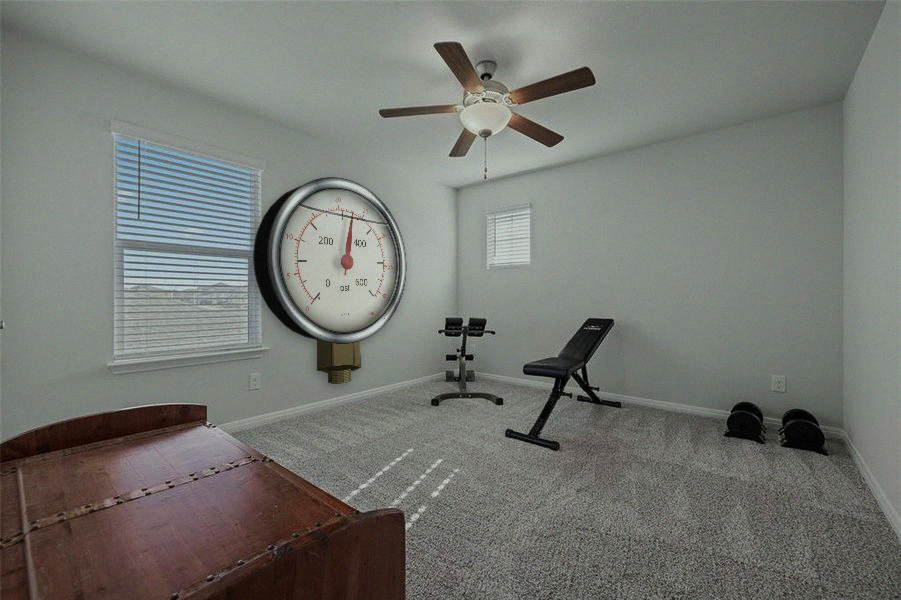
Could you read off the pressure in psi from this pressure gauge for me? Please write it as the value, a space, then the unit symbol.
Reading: 325 psi
